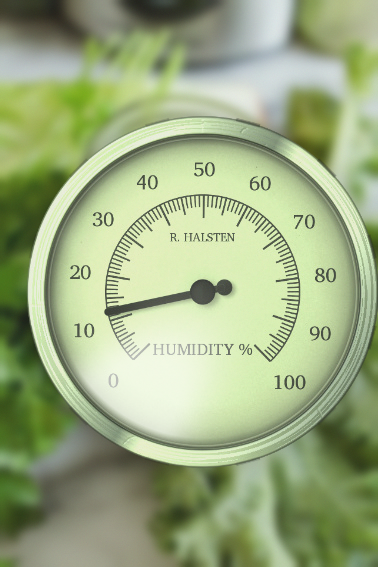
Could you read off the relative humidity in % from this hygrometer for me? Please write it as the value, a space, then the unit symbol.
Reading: 12 %
